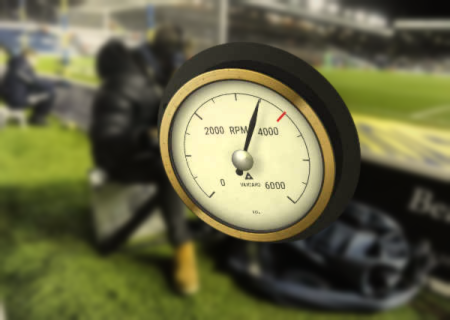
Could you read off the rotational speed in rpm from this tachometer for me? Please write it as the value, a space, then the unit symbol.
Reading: 3500 rpm
